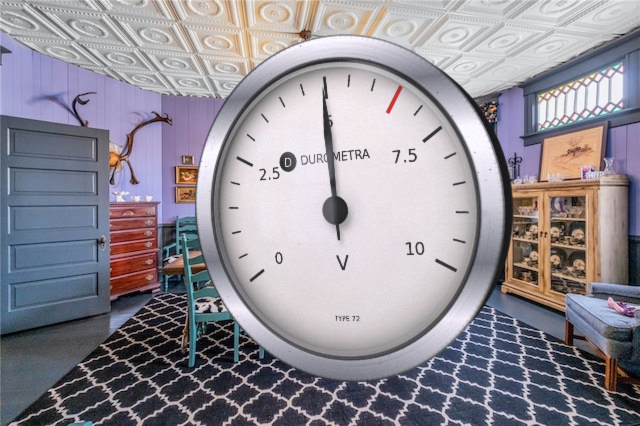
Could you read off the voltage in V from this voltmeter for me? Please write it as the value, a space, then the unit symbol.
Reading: 5 V
